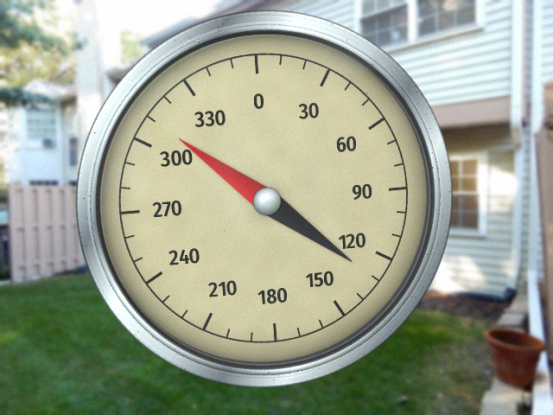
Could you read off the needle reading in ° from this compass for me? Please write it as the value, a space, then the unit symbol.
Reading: 310 °
